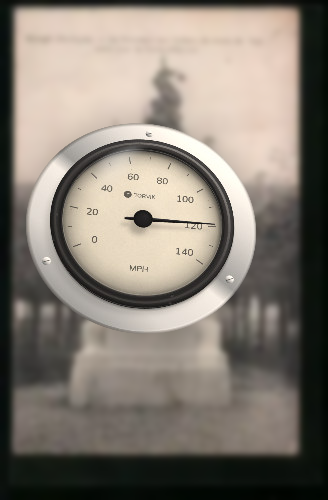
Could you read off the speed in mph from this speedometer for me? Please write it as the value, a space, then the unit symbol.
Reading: 120 mph
